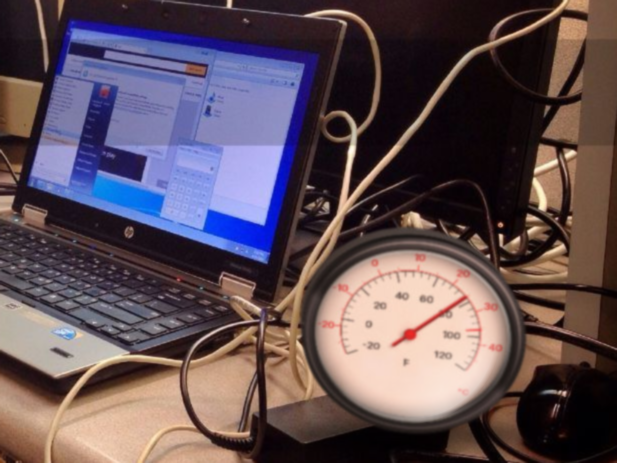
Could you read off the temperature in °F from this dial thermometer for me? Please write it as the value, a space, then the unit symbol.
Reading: 76 °F
